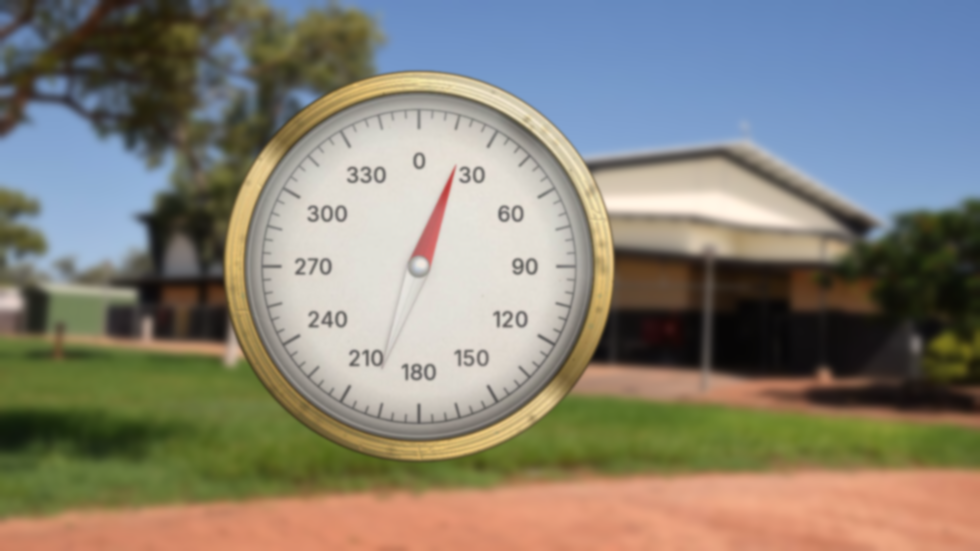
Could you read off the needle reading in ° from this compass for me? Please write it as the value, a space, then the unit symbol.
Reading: 20 °
